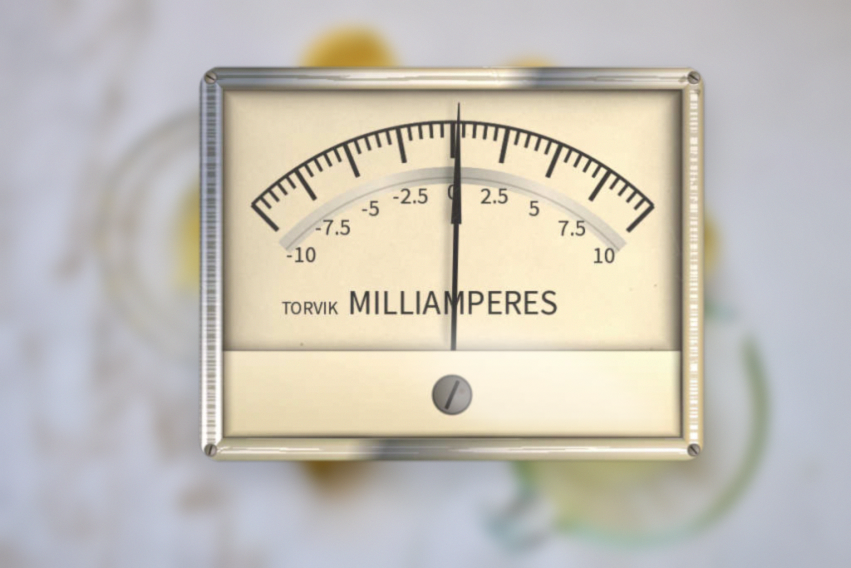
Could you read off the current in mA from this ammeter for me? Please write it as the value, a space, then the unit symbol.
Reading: 0.25 mA
